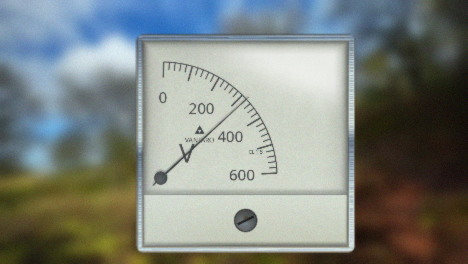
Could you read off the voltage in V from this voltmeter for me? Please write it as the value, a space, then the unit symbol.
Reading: 320 V
